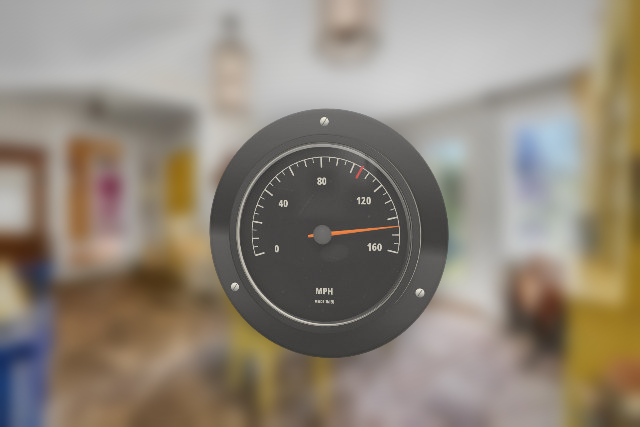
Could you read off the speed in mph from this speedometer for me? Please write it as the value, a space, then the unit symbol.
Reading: 145 mph
